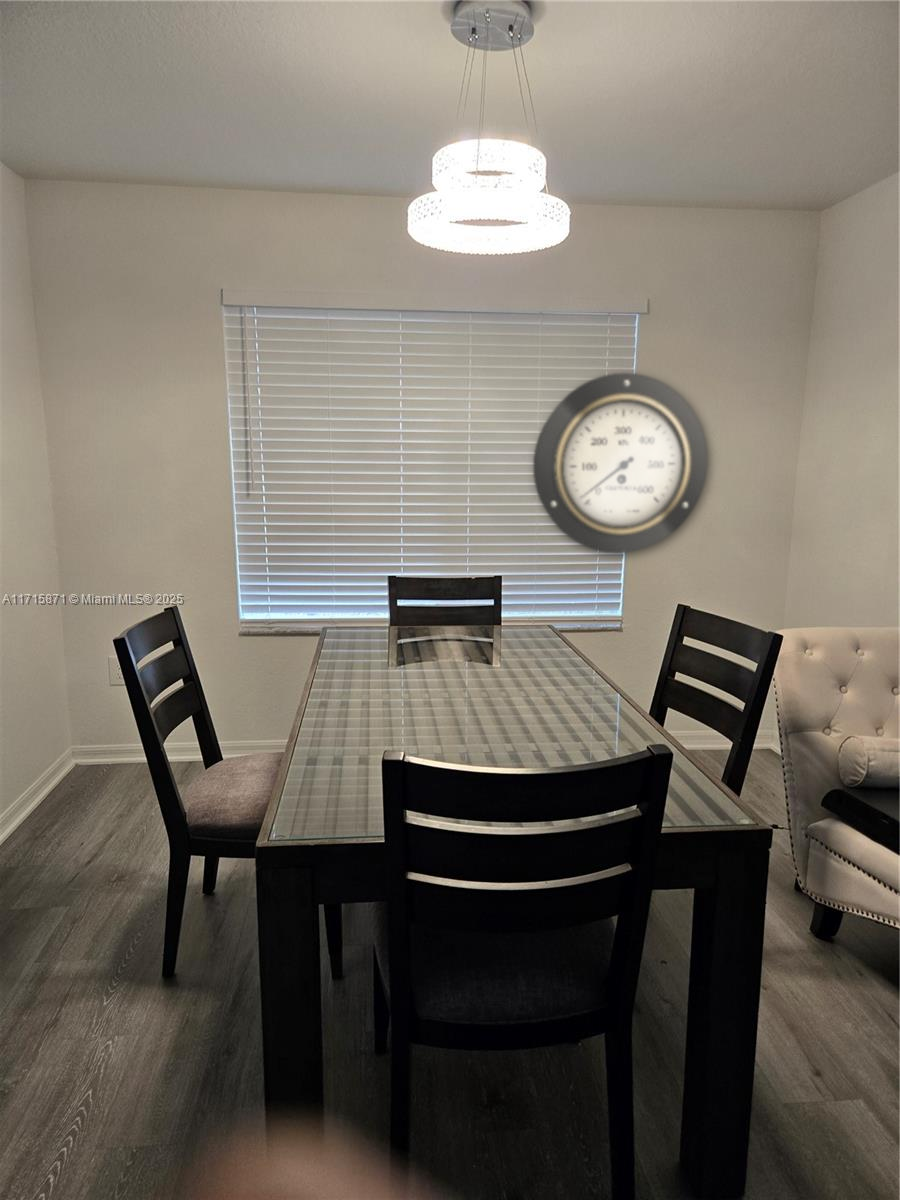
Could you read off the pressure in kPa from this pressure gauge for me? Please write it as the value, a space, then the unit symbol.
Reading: 20 kPa
